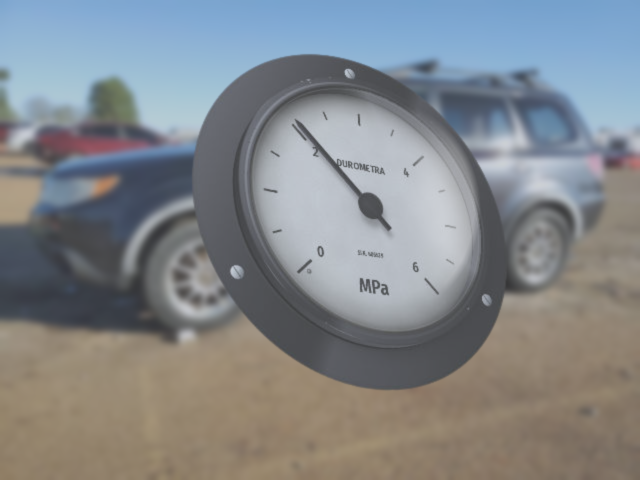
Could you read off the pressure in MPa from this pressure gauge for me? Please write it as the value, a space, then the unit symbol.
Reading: 2 MPa
